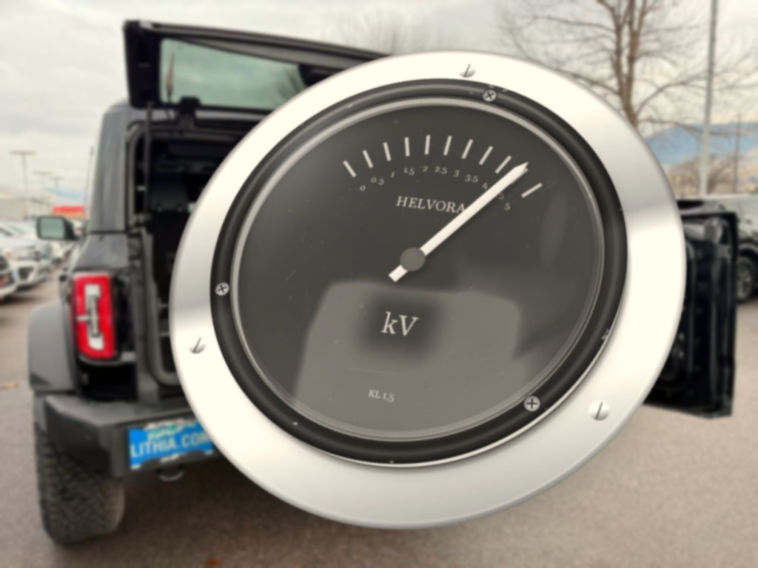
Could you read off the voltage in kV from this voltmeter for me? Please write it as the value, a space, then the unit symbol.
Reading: 4.5 kV
